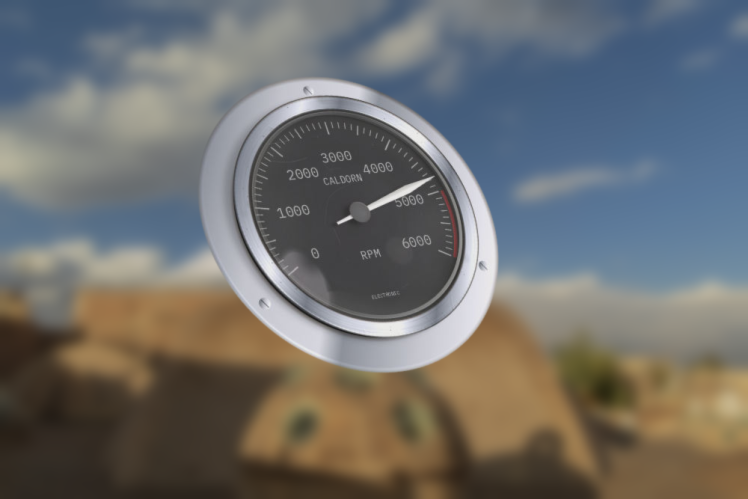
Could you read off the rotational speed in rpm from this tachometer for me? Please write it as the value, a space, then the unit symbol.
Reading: 4800 rpm
